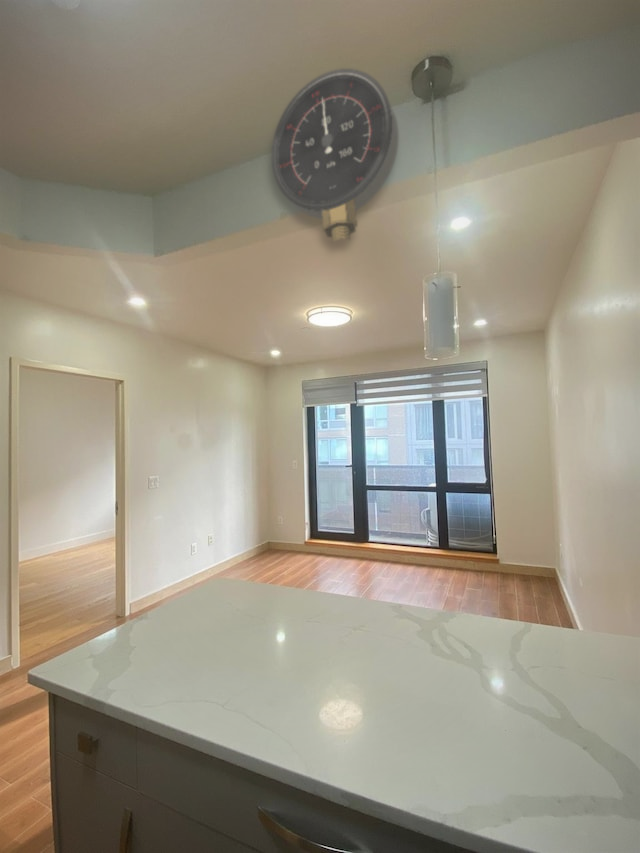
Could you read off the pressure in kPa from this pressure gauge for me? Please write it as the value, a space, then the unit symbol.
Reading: 80 kPa
